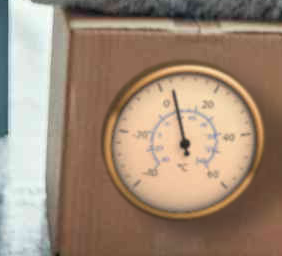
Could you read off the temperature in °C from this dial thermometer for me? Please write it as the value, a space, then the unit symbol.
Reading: 4 °C
